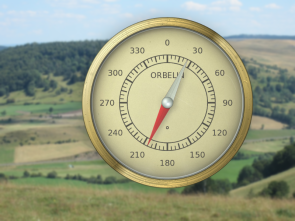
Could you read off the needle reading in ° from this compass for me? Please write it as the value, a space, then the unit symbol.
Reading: 205 °
